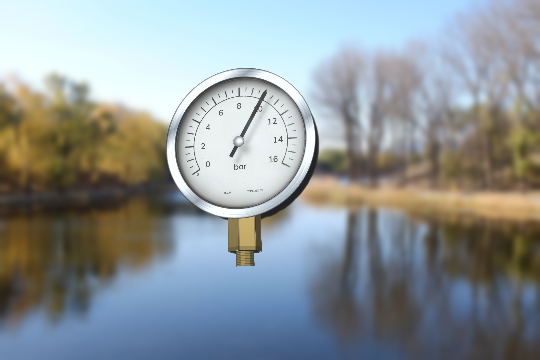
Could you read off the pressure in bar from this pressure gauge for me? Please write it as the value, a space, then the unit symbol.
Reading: 10 bar
